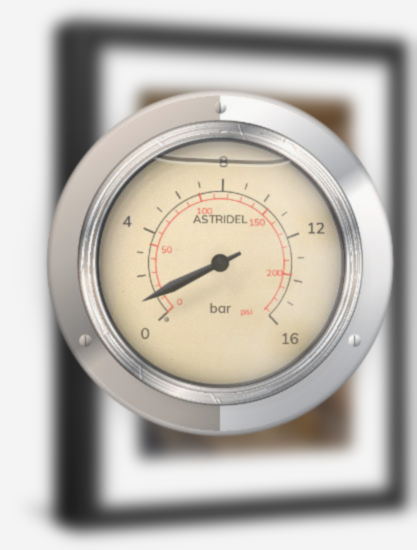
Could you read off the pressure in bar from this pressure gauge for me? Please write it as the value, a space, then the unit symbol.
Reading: 1 bar
